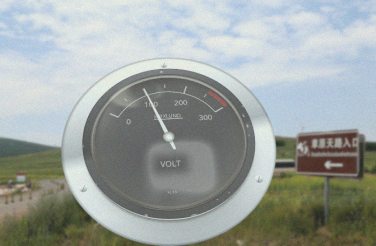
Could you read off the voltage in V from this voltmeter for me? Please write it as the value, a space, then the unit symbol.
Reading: 100 V
